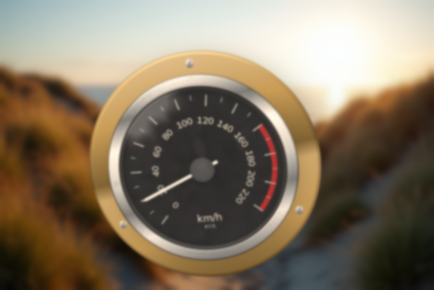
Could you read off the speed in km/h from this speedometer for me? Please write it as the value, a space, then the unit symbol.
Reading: 20 km/h
